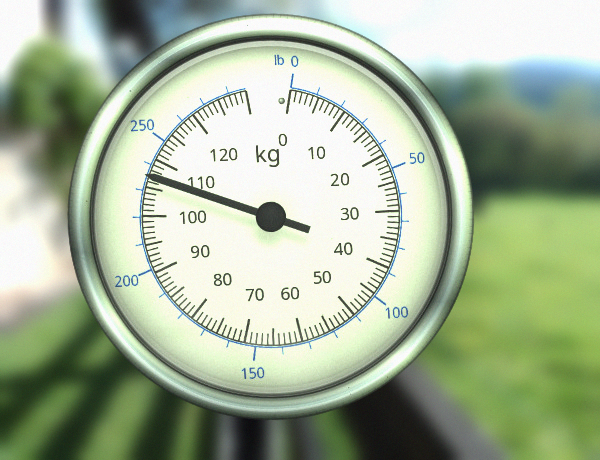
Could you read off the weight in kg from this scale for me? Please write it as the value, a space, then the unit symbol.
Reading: 107 kg
